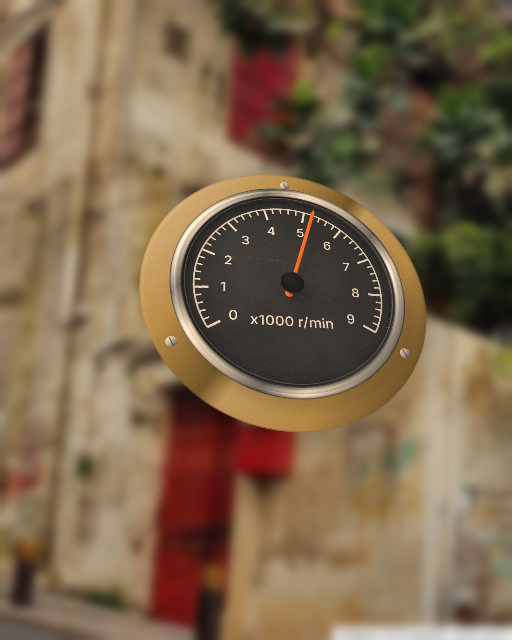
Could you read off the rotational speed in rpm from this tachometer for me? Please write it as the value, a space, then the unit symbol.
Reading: 5200 rpm
